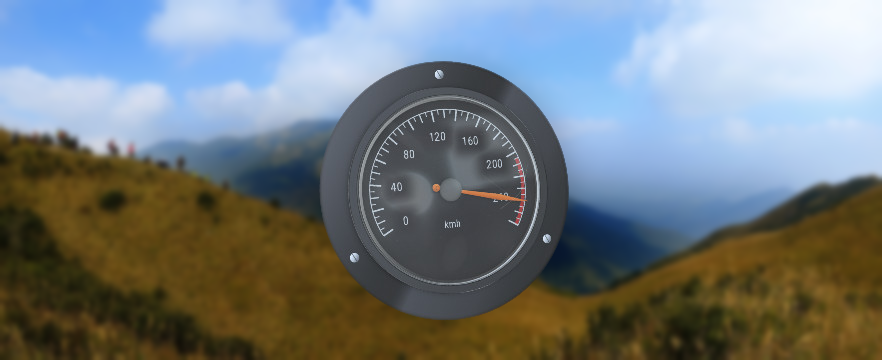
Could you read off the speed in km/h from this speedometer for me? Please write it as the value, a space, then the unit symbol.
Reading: 240 km/h
